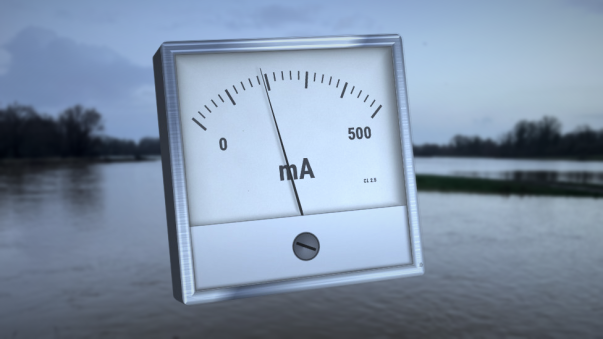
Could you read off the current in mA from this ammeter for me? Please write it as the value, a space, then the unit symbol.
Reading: 190 mA
